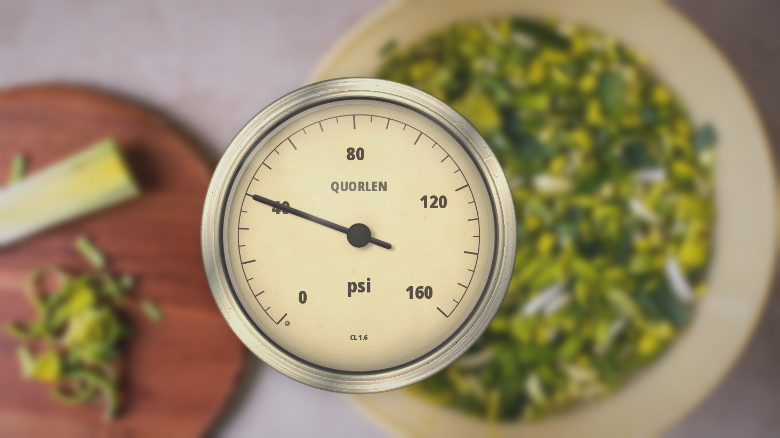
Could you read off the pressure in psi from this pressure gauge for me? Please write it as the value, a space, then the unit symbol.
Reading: 40 psi
